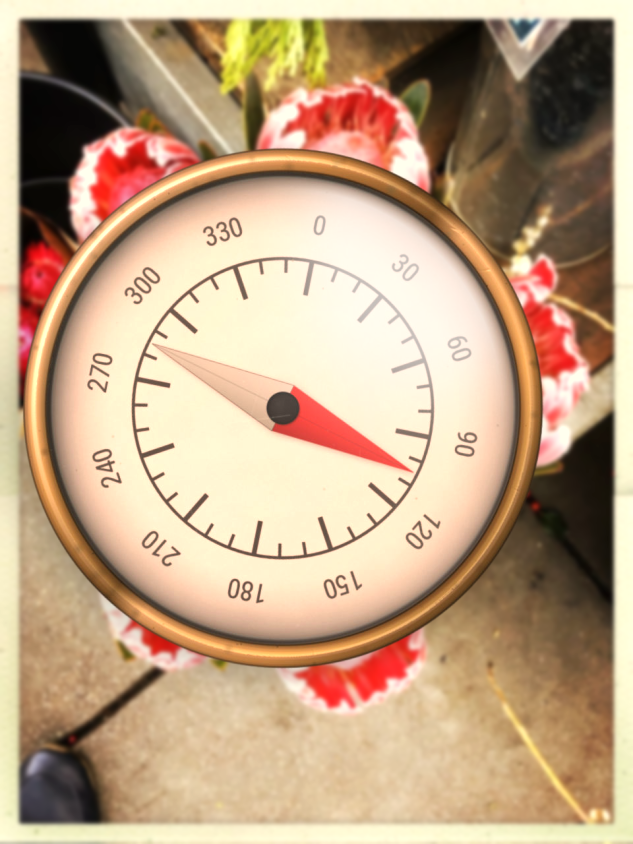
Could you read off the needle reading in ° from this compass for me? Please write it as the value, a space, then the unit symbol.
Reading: 105 °
